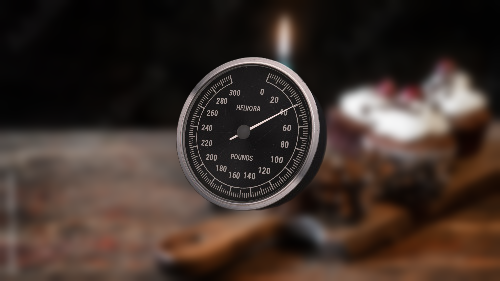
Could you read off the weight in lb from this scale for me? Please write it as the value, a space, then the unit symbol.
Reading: 40 lb
